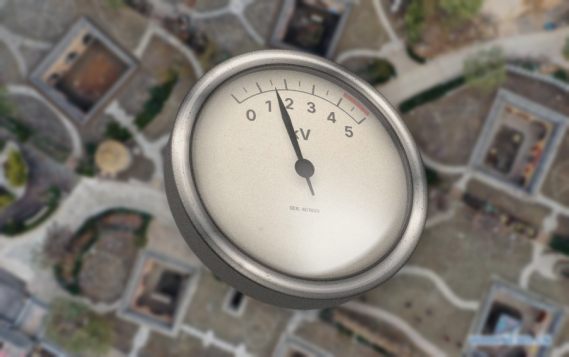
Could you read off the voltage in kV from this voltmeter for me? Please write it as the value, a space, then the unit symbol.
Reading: 1.5 kV
